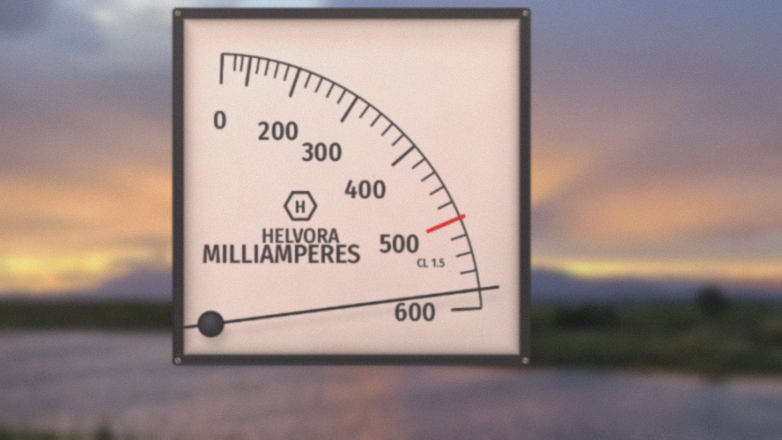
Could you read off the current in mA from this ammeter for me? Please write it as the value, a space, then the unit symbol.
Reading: 580 mA
